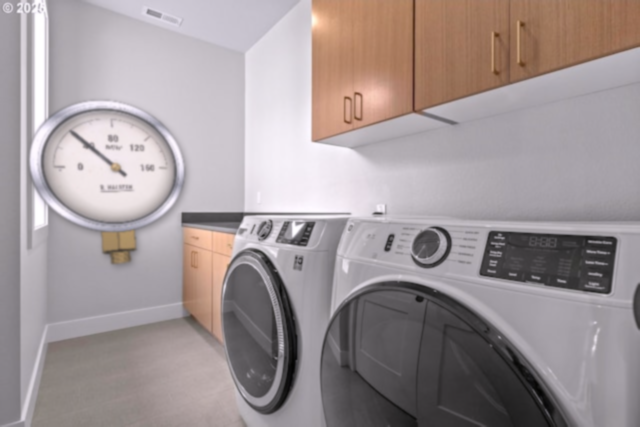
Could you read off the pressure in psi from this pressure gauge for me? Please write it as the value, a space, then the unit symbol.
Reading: 40 psi
